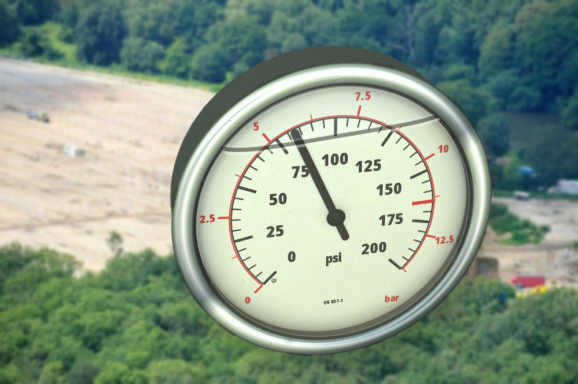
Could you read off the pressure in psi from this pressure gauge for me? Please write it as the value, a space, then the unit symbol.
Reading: 82.5 psi
